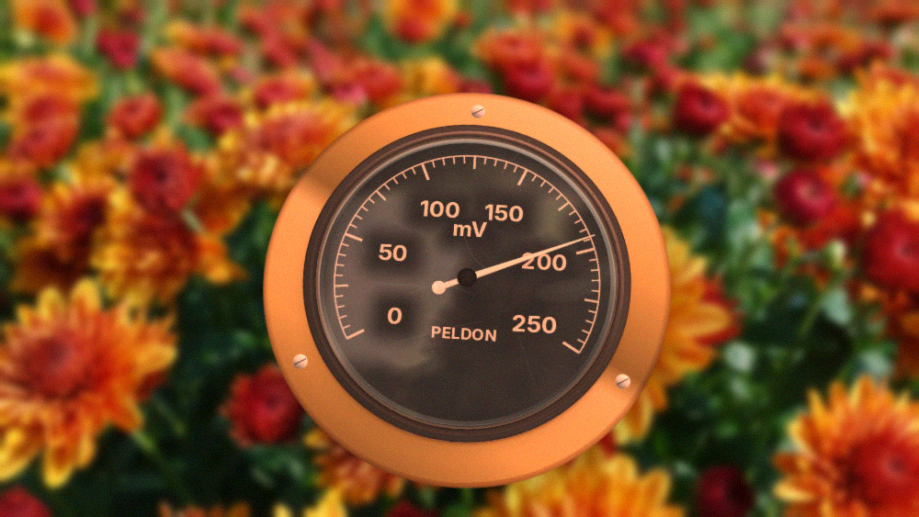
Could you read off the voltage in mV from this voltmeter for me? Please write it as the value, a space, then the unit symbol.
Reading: 195 mV
